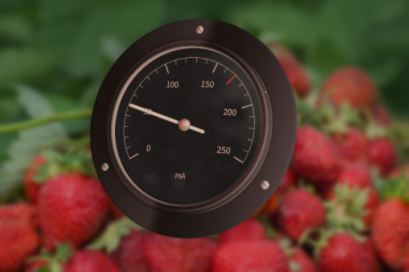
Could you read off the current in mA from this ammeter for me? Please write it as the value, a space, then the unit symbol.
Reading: 50 mA
